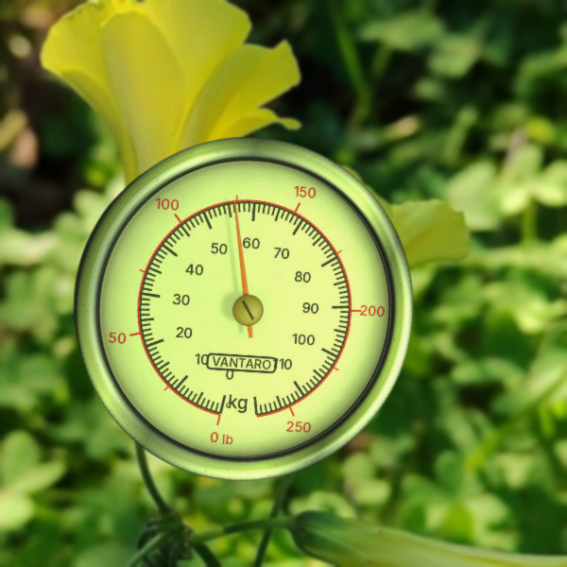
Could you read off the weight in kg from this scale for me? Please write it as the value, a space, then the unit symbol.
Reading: 56 kg
